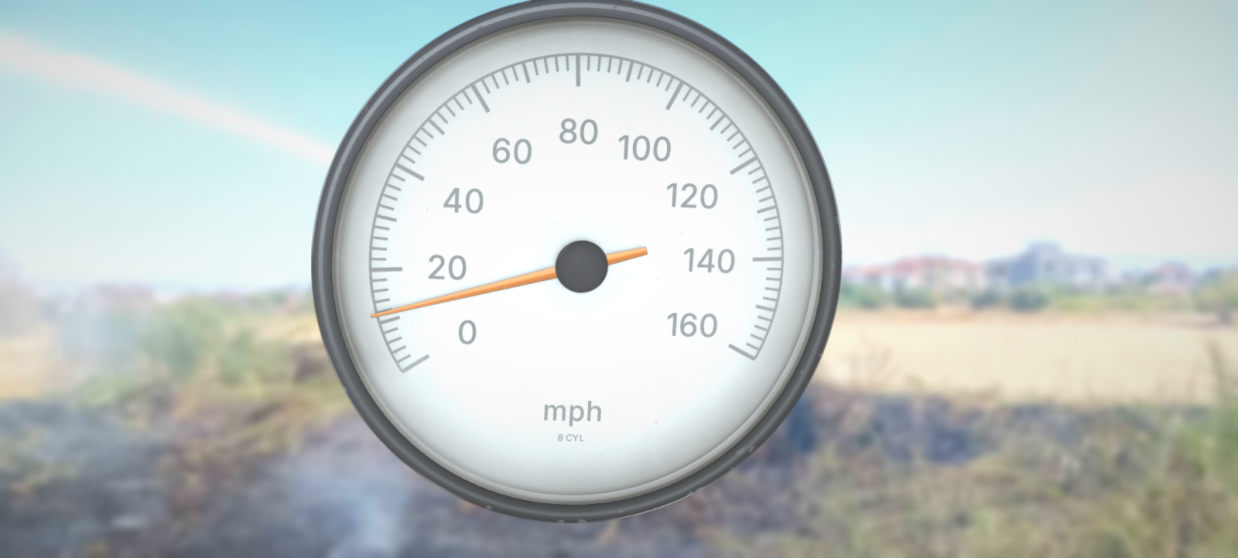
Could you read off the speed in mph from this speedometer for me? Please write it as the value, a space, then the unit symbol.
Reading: 12 mph
